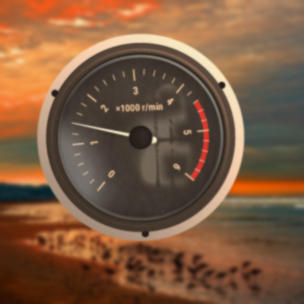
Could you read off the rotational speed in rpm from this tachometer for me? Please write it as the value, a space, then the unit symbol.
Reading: 1400 rpm
